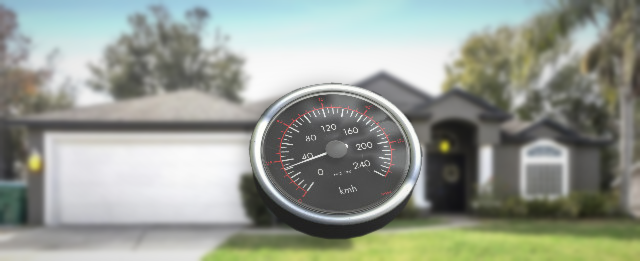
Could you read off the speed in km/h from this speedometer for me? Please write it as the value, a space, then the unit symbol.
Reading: 30 km/h
